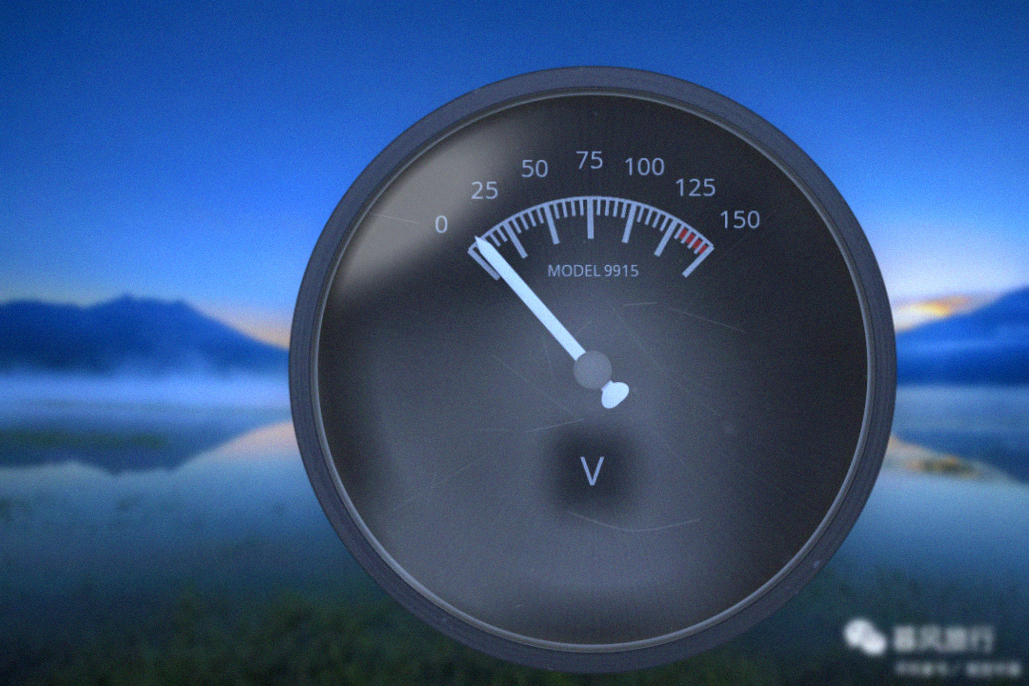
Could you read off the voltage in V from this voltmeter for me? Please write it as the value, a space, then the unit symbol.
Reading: 7.5 V
